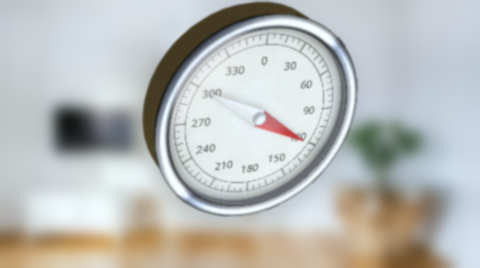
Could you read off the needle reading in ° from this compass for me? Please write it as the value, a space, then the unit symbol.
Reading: 120 °
